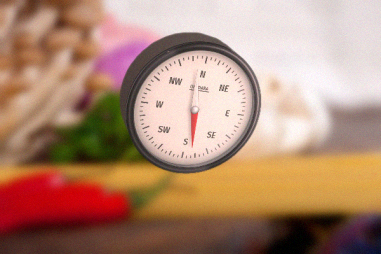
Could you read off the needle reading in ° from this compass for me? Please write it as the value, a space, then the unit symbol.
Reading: 170 °
